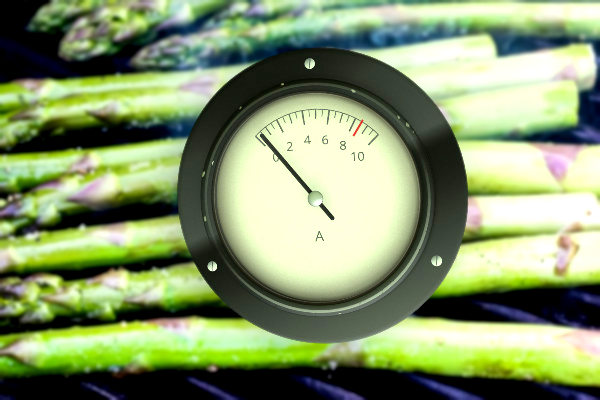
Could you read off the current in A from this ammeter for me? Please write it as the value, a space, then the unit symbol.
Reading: 0.5 A
